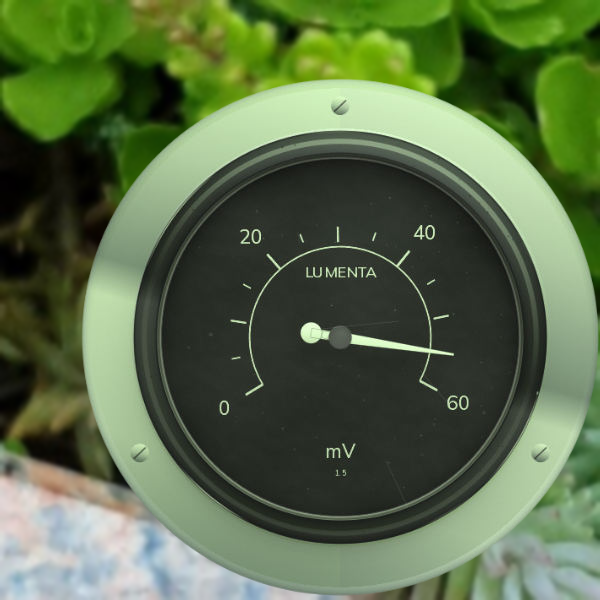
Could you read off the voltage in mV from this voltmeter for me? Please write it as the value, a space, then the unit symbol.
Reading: 55 mV
